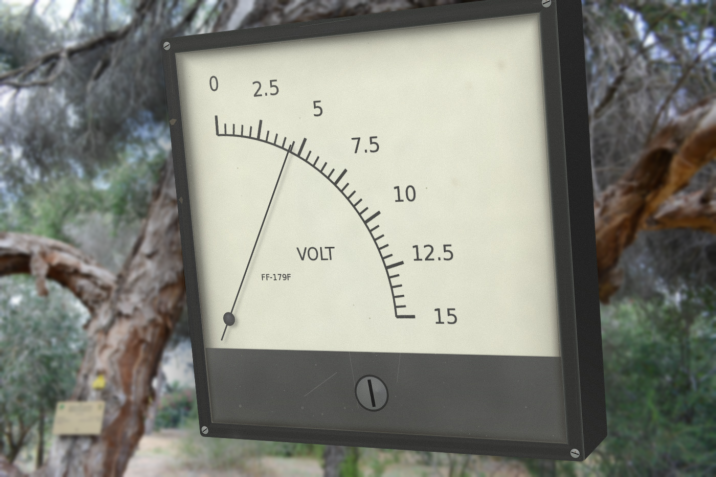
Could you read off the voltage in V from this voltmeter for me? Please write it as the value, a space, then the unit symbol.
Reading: 4.5 V
